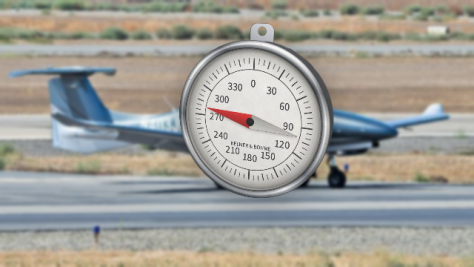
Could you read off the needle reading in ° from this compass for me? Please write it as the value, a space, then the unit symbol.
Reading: 280 °
